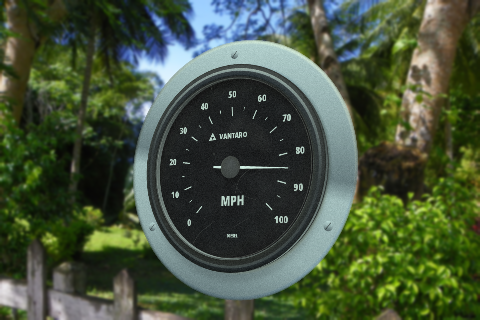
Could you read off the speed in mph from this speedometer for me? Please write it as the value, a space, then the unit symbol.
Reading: 85 mph
